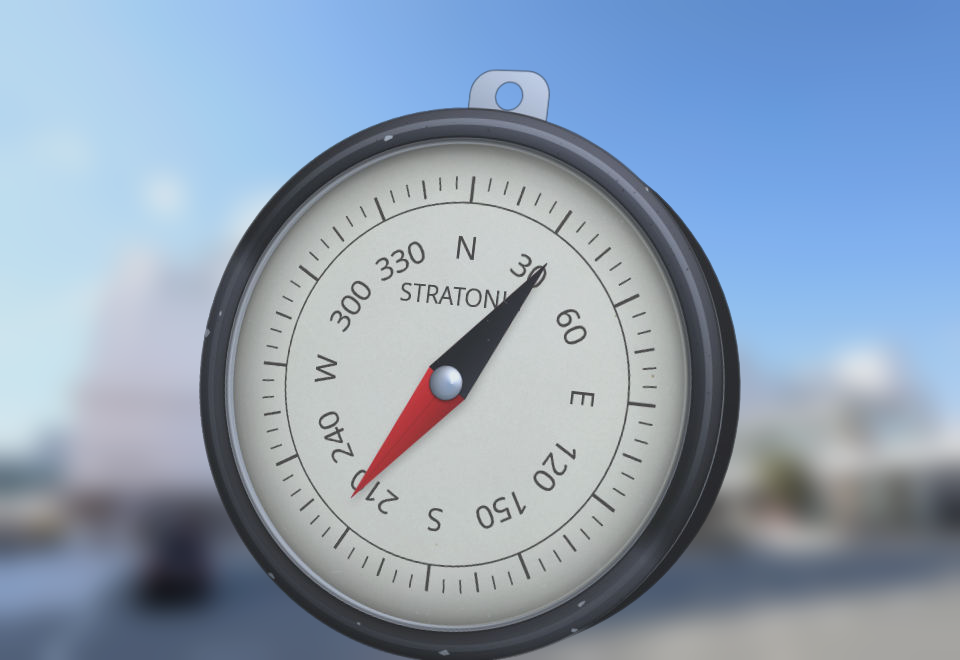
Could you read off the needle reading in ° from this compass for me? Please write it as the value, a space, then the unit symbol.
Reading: 215 °
